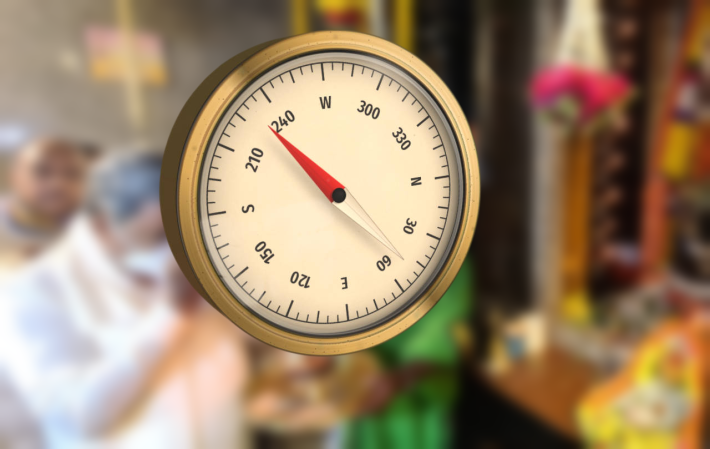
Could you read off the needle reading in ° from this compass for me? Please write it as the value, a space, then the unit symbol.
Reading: 230 °
